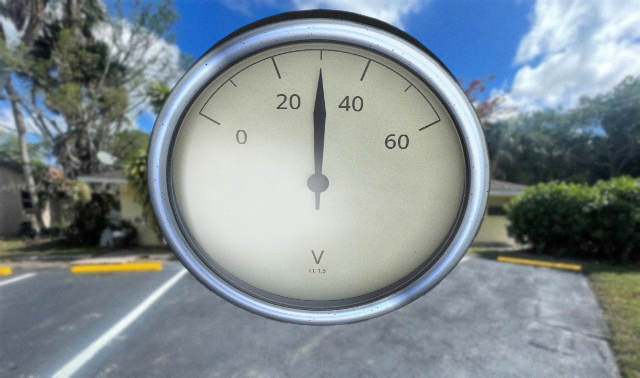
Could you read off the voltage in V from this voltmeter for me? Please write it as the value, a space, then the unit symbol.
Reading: 30 V
